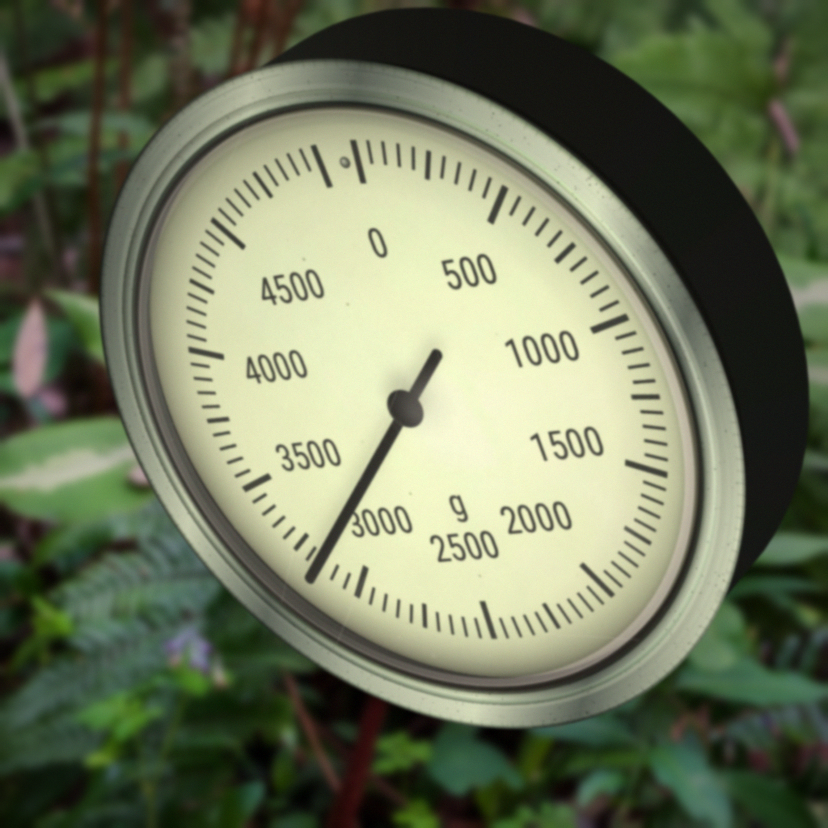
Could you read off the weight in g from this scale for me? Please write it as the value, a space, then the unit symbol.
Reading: 3150 g
